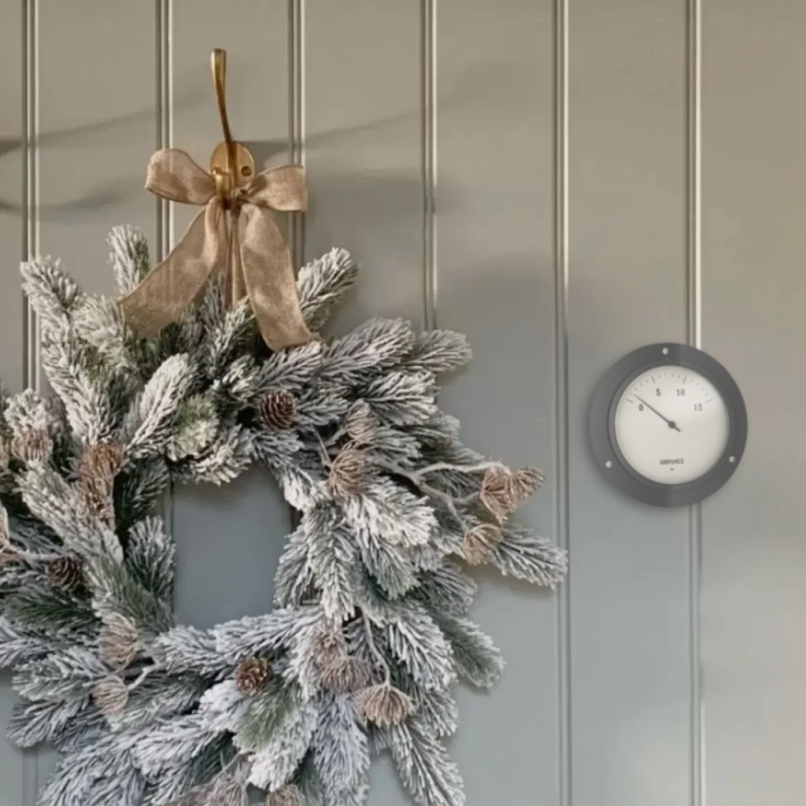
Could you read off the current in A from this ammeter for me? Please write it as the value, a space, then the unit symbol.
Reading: 1 A
